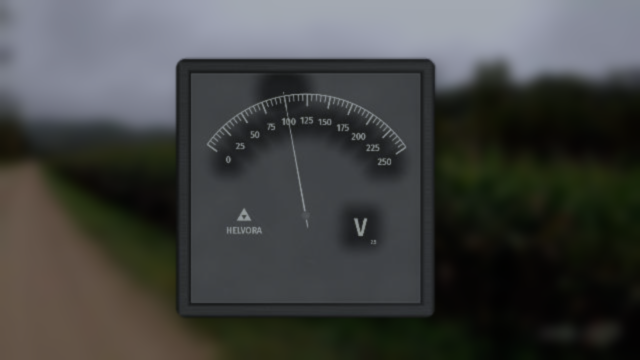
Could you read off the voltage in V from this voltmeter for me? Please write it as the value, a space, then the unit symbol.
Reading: 100 V
